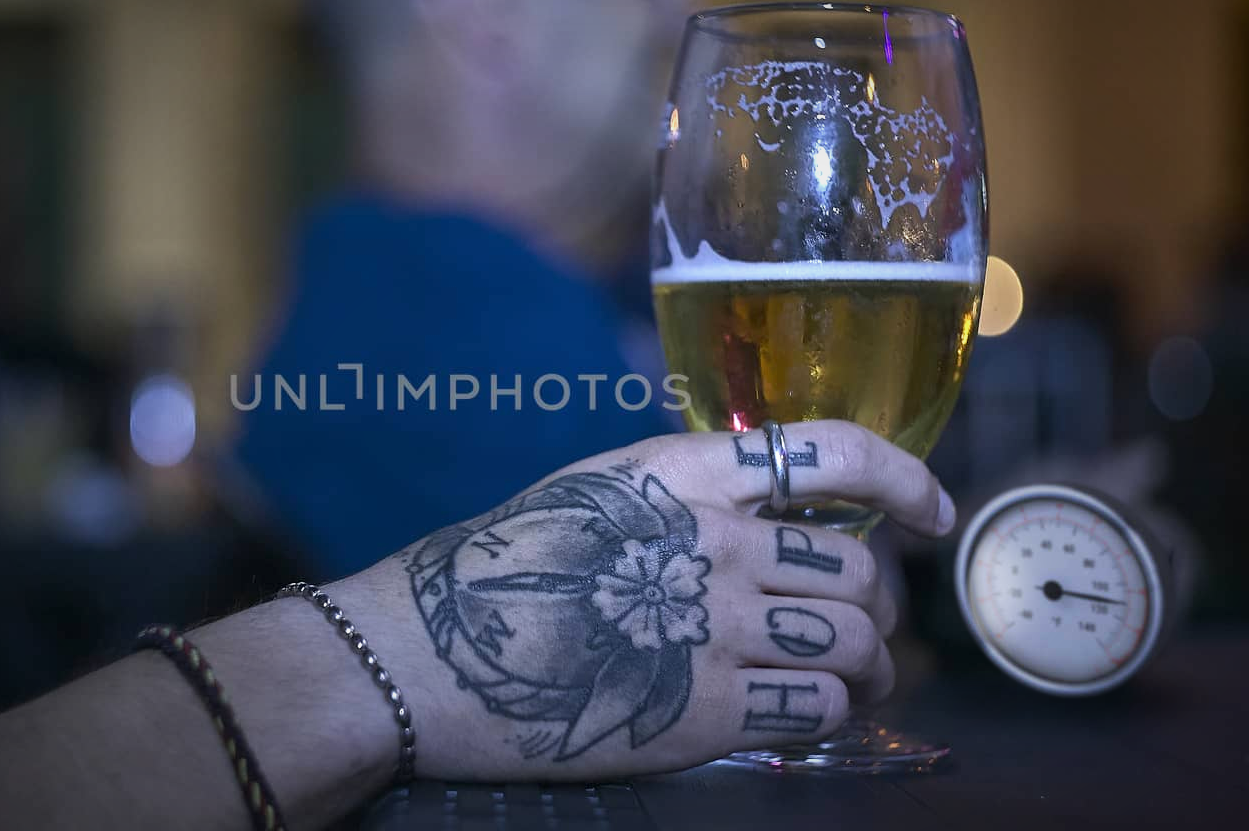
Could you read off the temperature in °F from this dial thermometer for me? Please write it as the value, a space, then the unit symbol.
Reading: 110 °F
